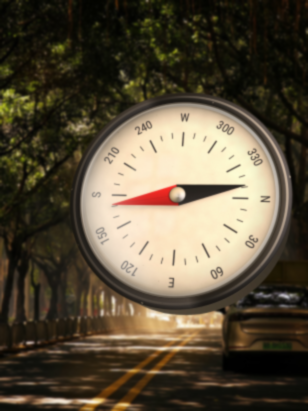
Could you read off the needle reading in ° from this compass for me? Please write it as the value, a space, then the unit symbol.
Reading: 170 °
